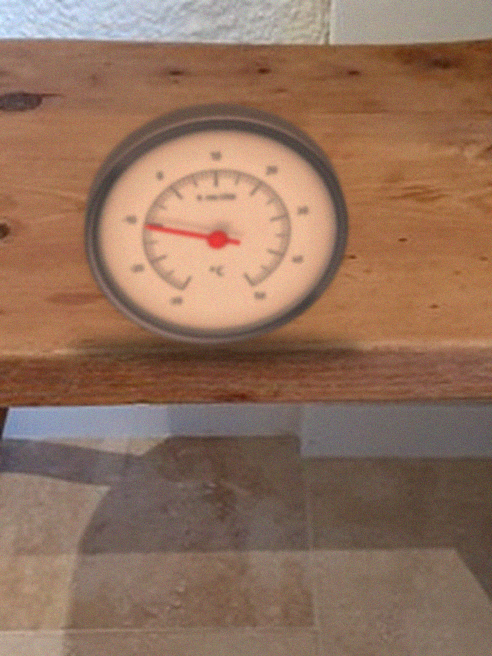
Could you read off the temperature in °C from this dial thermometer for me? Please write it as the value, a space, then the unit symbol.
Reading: -10 °C
